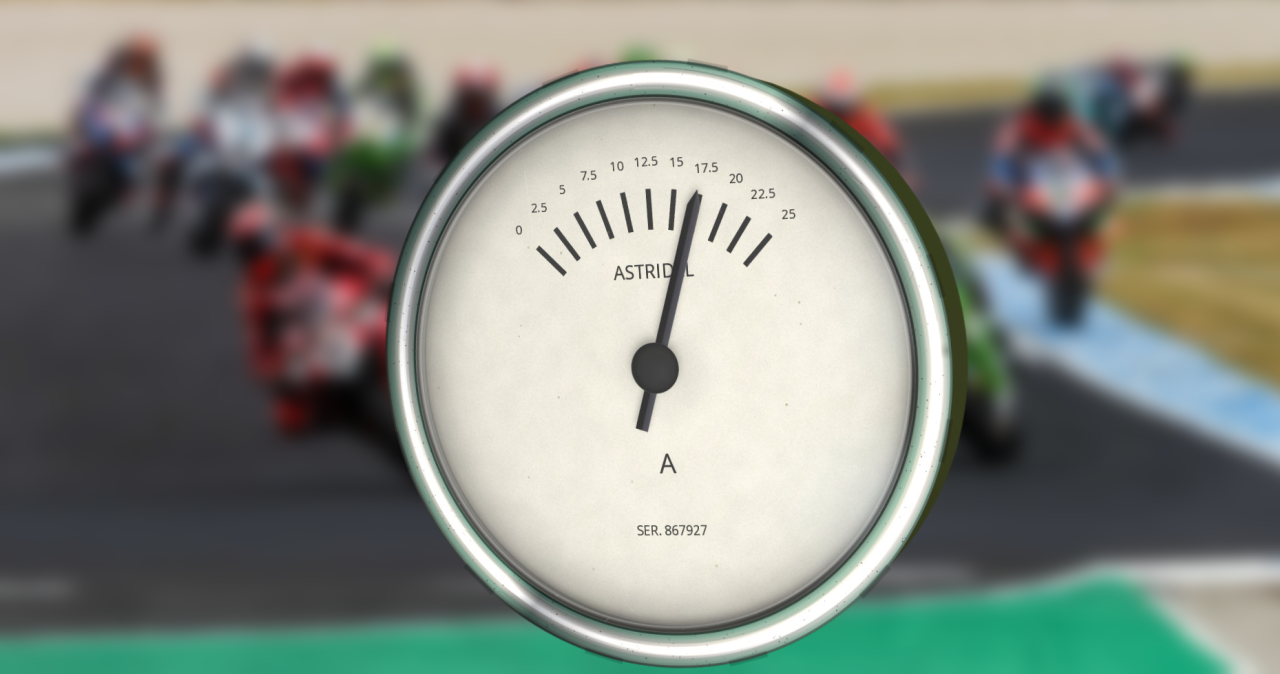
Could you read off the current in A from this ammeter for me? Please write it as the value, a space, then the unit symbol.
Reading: 17.5 A
